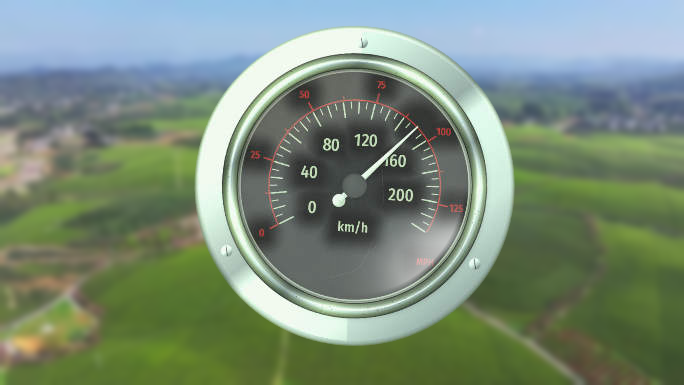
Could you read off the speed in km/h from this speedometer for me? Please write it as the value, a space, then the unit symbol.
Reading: 150 km/h
